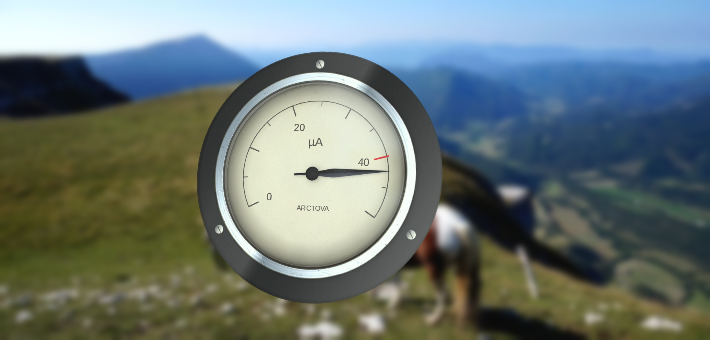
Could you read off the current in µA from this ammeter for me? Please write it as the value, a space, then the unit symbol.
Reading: 42.5 µA
